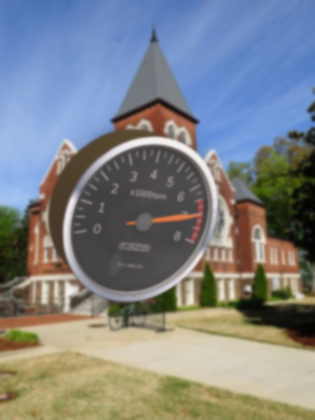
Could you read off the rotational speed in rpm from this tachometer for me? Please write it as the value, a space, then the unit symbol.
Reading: 7000 rpm
